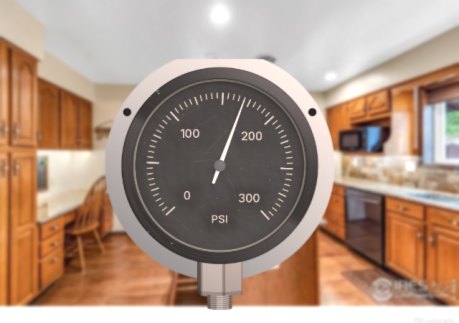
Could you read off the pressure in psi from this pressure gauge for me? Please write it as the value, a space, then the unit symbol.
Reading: 170 psi
